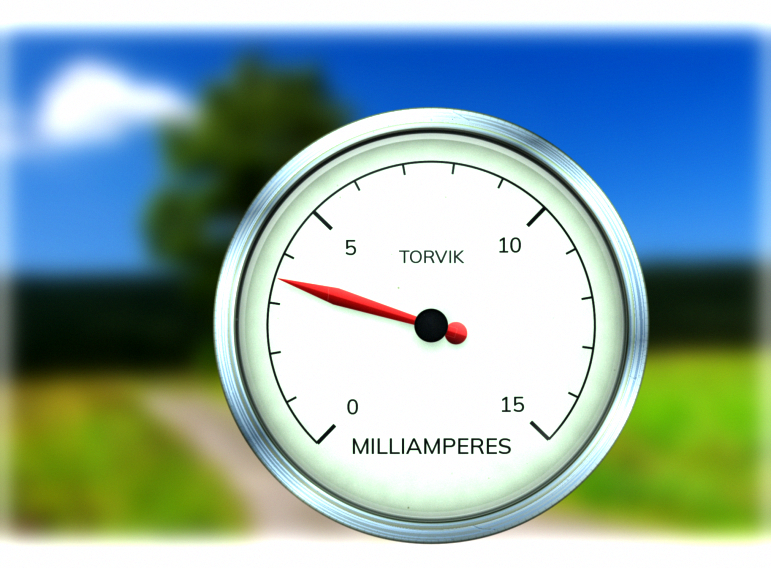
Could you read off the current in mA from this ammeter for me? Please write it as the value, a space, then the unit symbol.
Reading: 3.5 mA
